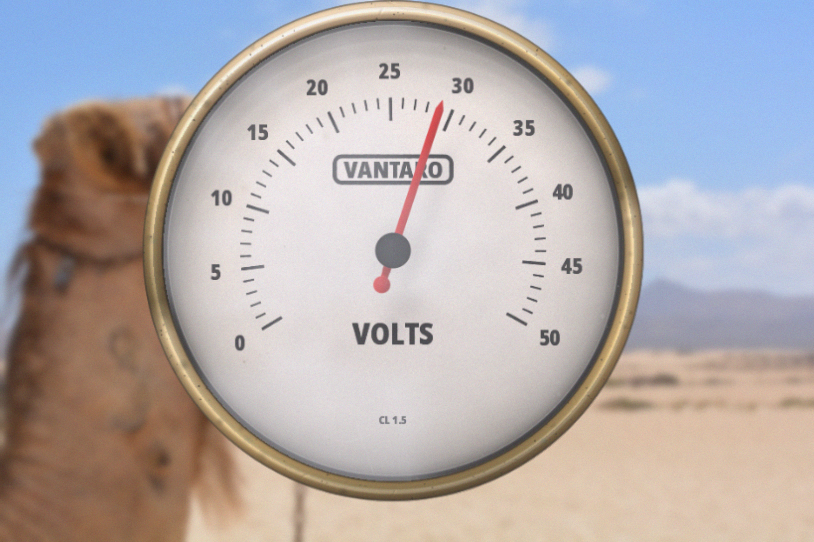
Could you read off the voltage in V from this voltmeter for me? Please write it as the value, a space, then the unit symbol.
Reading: 29 V
